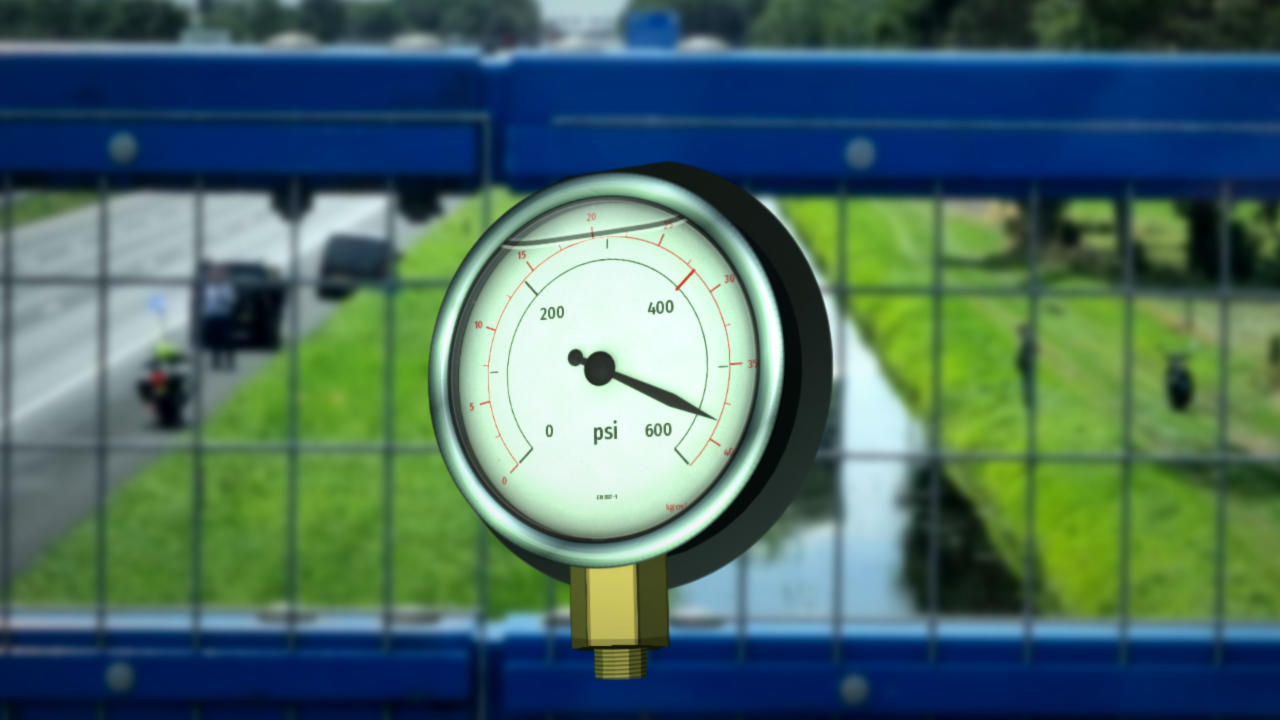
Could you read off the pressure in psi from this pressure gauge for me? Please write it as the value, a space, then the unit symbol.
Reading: 550 psi
